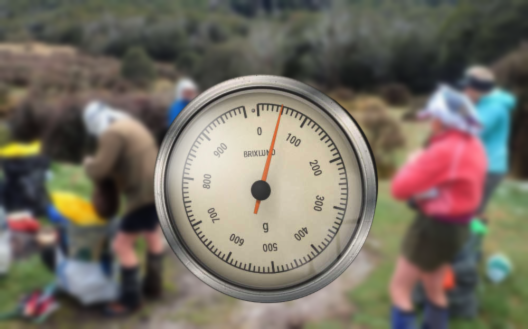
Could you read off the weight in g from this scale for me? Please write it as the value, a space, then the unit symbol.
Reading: 50 g
